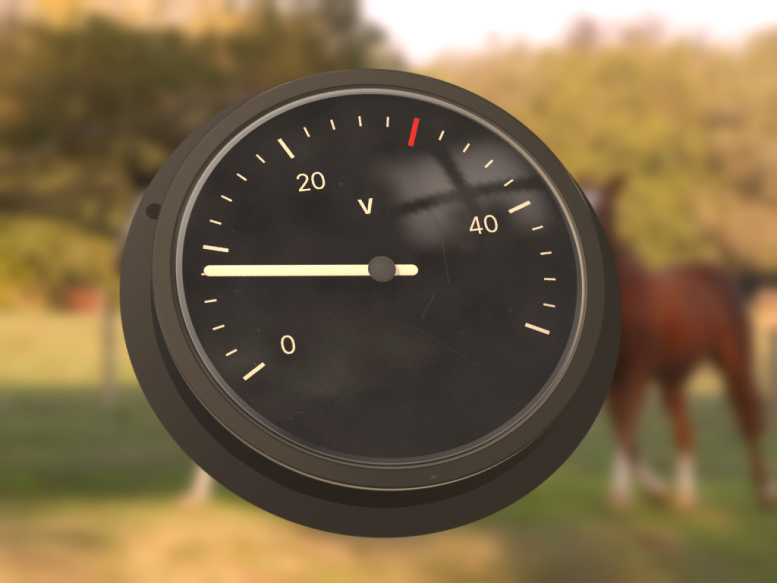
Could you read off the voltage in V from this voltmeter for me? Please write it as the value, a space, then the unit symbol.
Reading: 8 V
